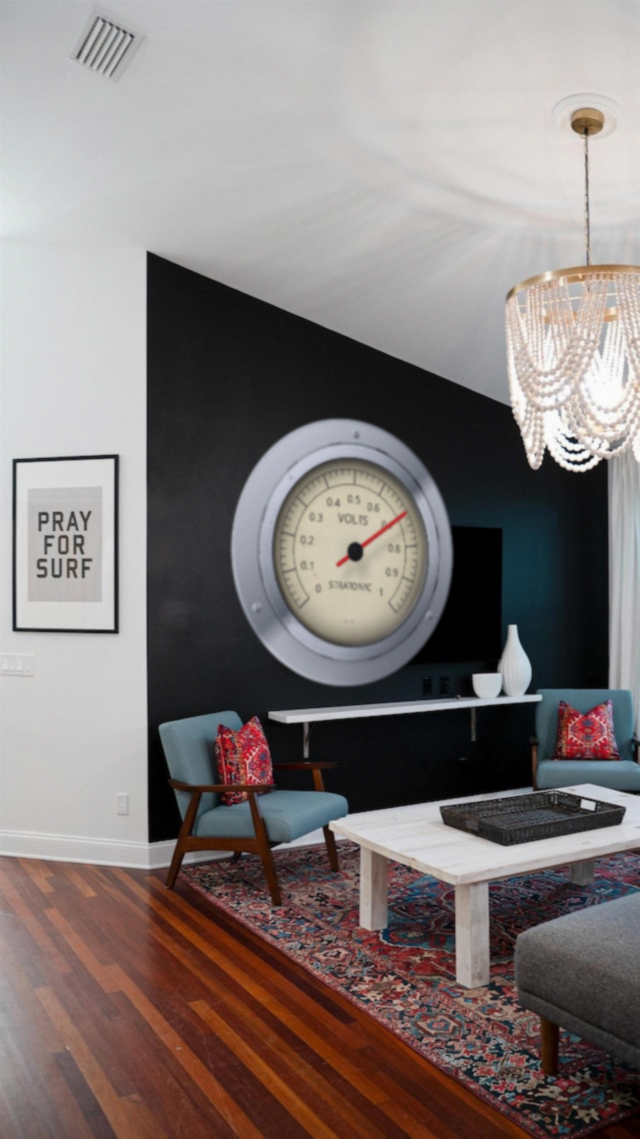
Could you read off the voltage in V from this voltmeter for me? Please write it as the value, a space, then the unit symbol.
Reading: 0.7 V
